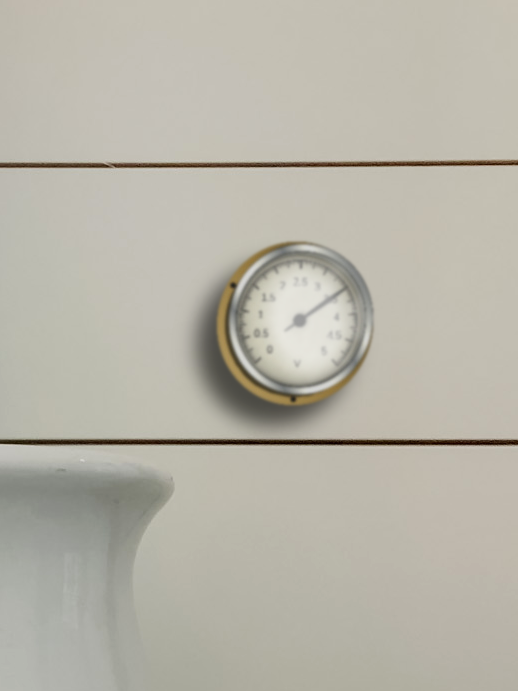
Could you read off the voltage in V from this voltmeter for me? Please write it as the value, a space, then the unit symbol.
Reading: 3.5 V
